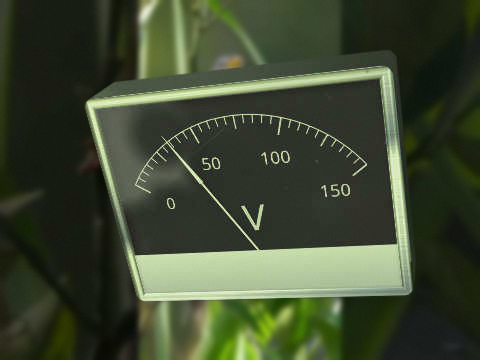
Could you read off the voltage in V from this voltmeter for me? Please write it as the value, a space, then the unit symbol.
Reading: 35 V
